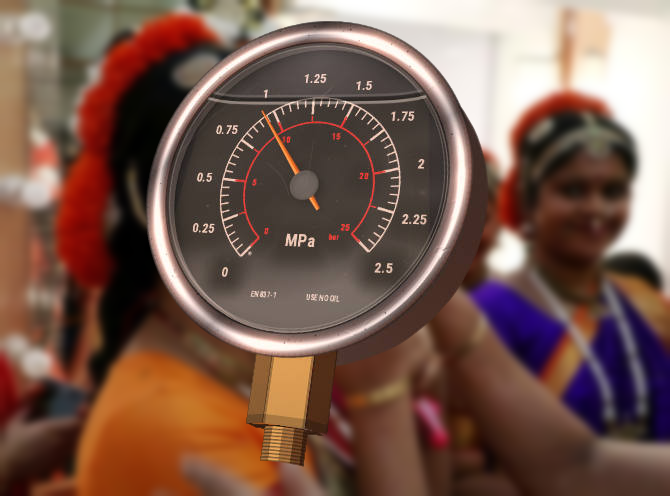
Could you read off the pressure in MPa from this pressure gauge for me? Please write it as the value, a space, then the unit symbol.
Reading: 0.95 MPa
